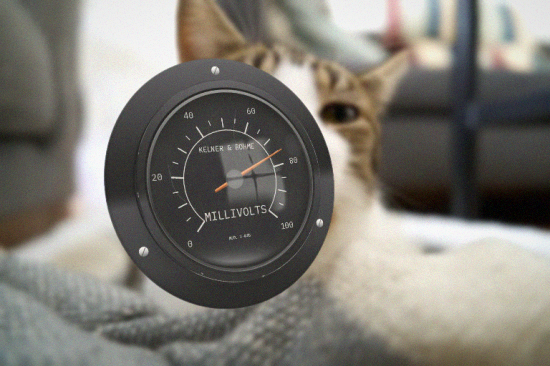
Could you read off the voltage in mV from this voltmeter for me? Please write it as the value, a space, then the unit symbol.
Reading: 75 mV
